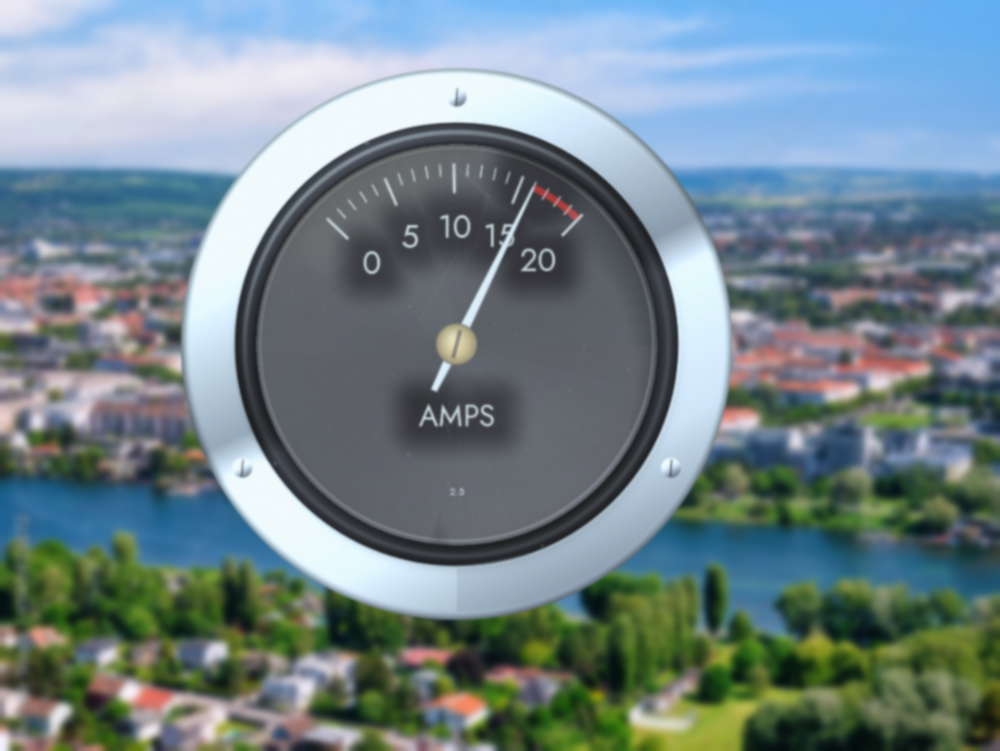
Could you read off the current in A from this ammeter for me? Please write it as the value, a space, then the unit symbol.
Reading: 16 A
